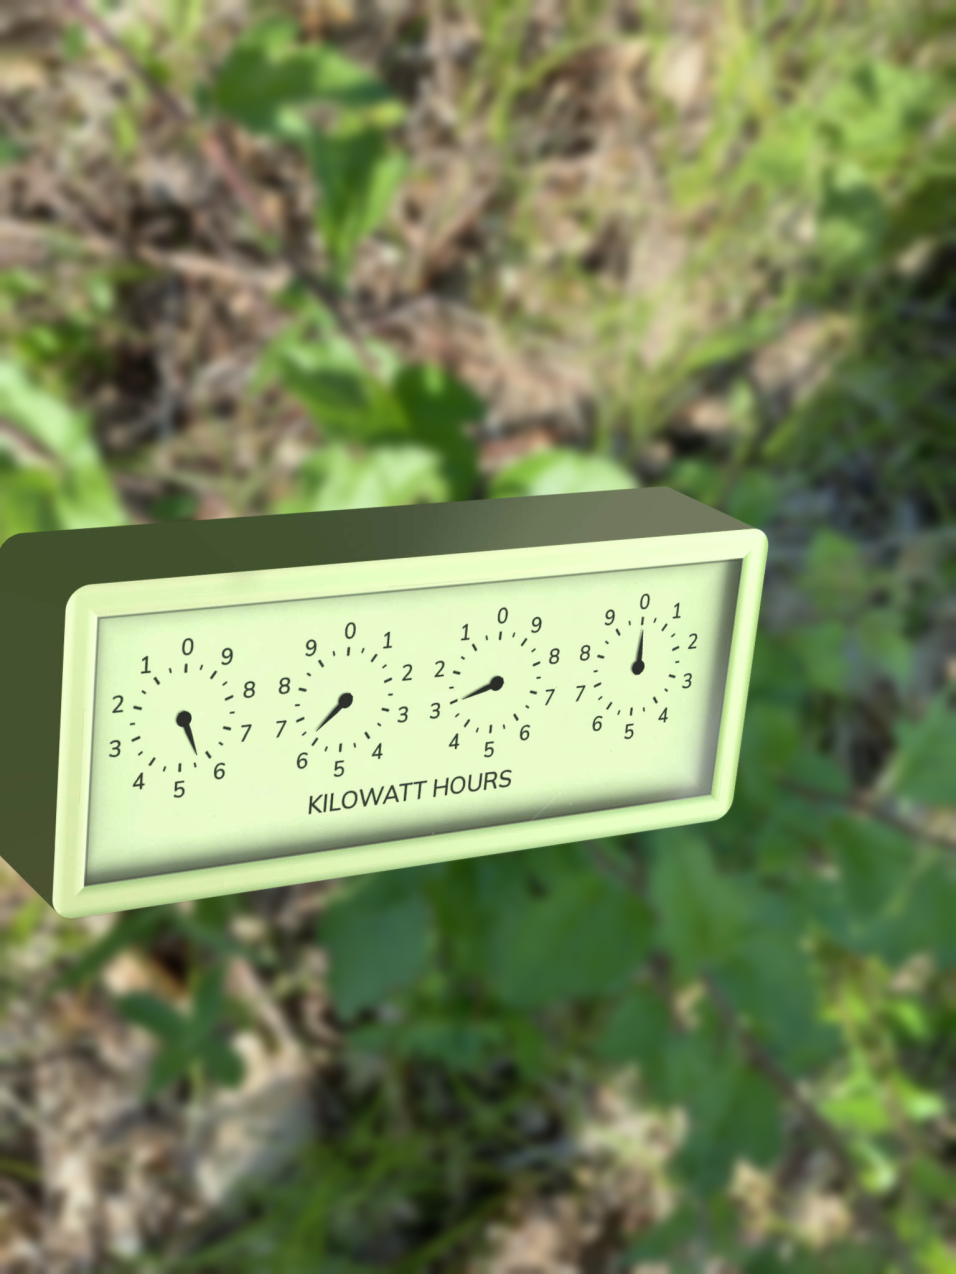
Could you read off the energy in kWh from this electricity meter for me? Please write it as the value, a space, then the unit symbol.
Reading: 5630 kWh
